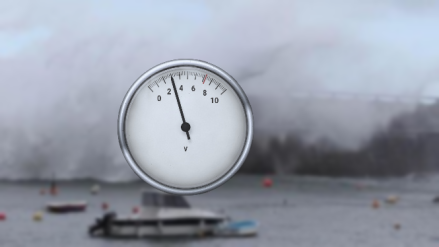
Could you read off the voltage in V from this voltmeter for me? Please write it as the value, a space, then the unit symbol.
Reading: 3 V
